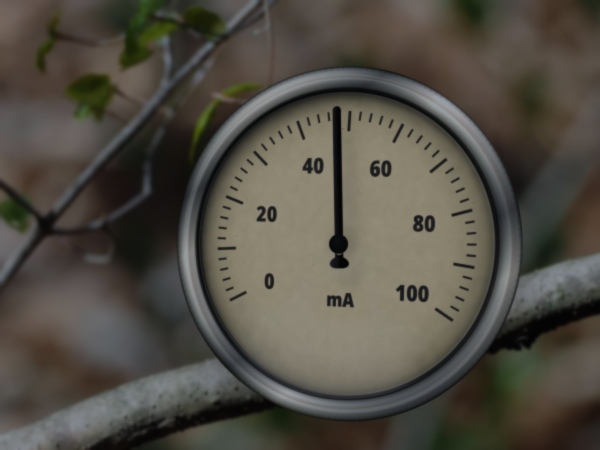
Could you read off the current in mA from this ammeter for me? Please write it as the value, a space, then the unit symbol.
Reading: 48 mA
